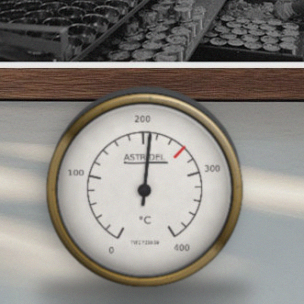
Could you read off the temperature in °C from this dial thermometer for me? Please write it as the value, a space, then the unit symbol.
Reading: 210 °C
